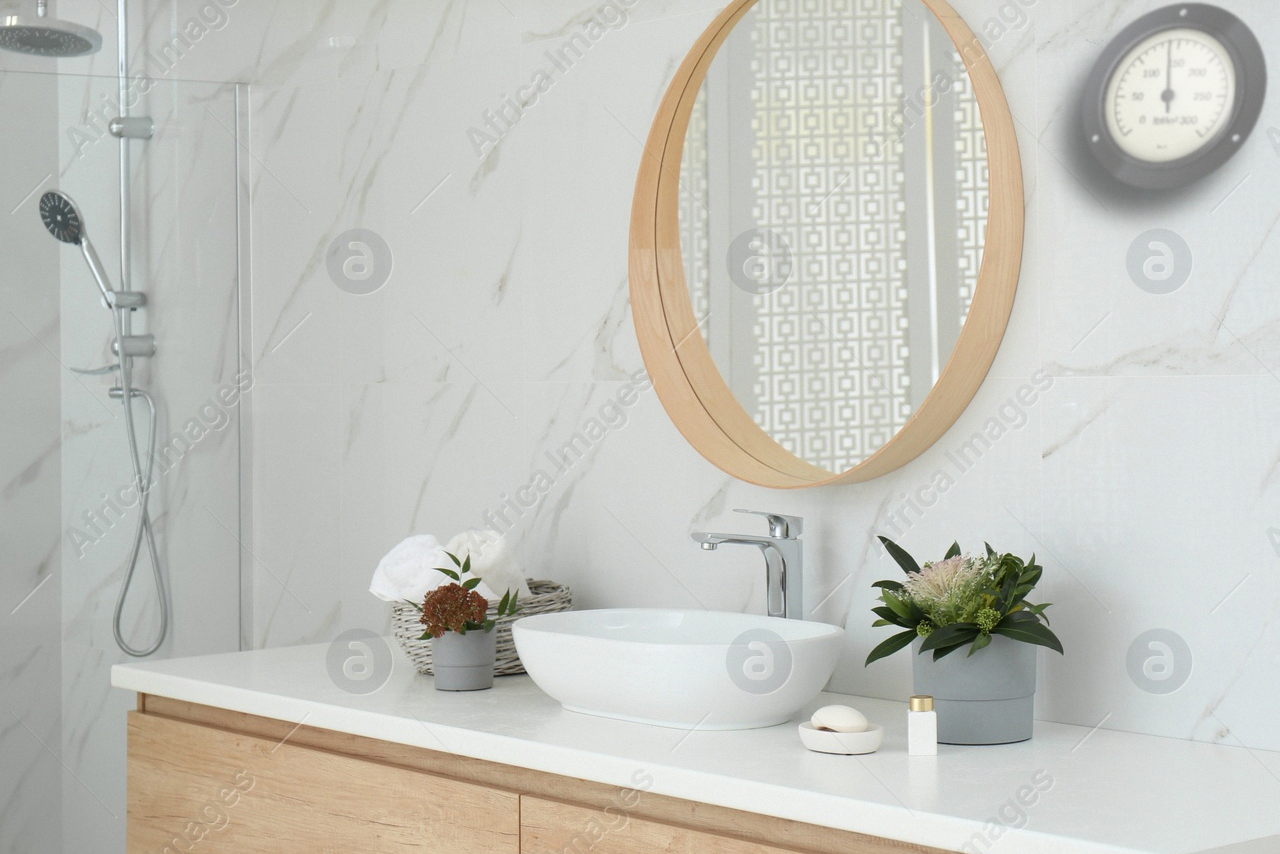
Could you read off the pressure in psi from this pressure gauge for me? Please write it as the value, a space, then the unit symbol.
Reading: 140 psi
